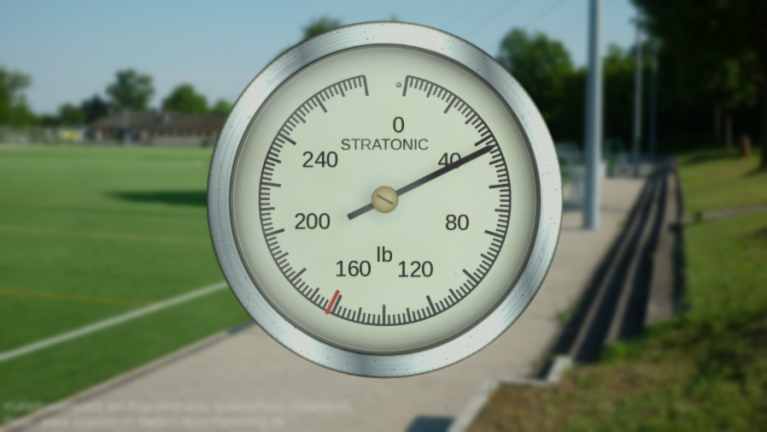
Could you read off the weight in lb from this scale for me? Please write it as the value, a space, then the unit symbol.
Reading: 44 lb
